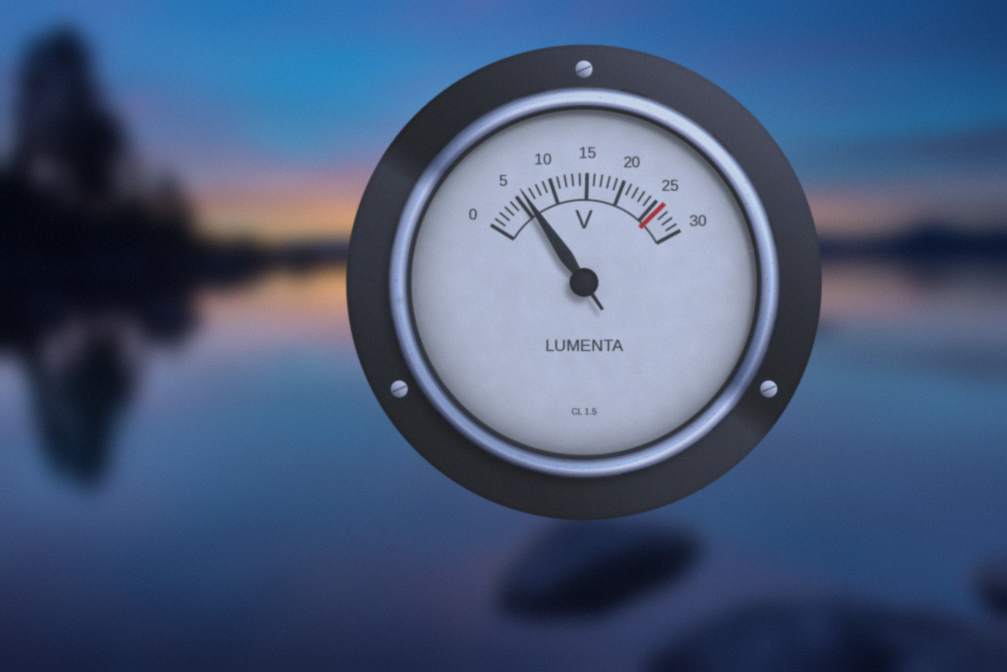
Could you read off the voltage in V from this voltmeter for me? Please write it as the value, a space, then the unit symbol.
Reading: 6 V
